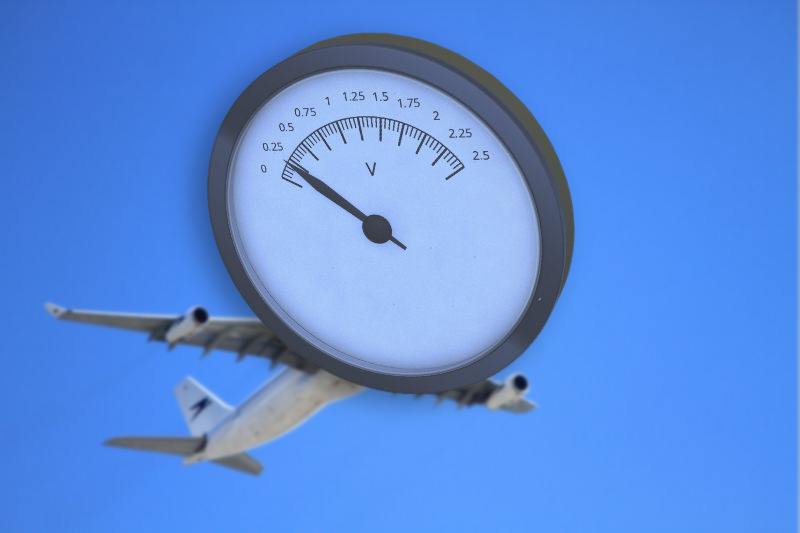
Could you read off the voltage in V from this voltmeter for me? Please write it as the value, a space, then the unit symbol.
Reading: 0.25 V
